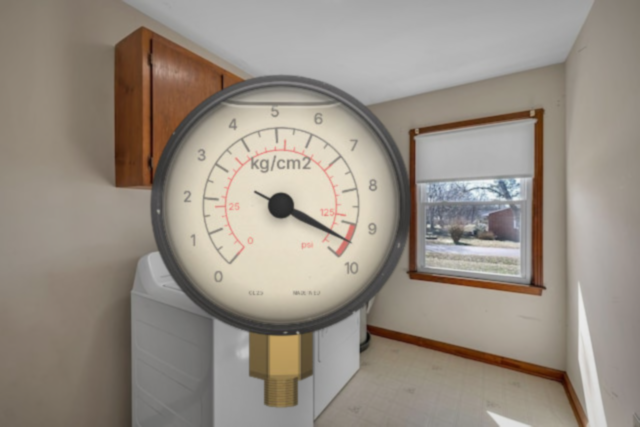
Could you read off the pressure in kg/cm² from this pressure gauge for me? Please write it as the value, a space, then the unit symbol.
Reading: 9.5 kg/cm²
